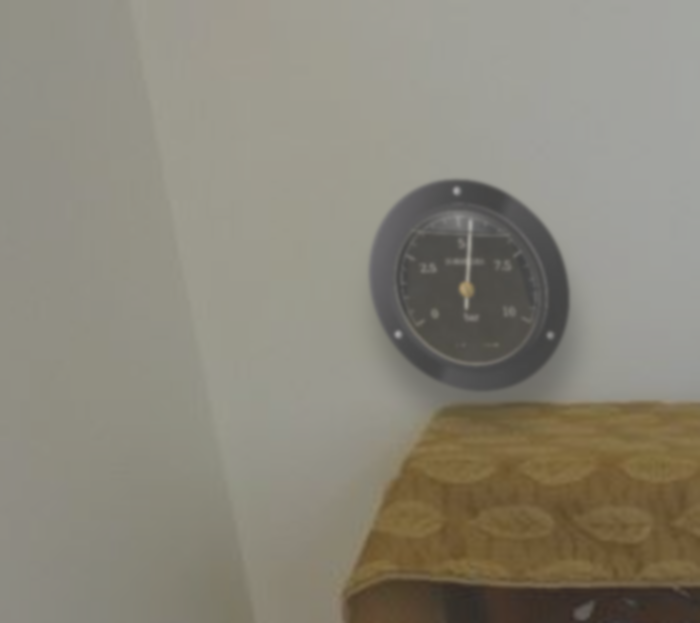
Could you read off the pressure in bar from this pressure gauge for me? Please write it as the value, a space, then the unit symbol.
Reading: 5.5 bar
